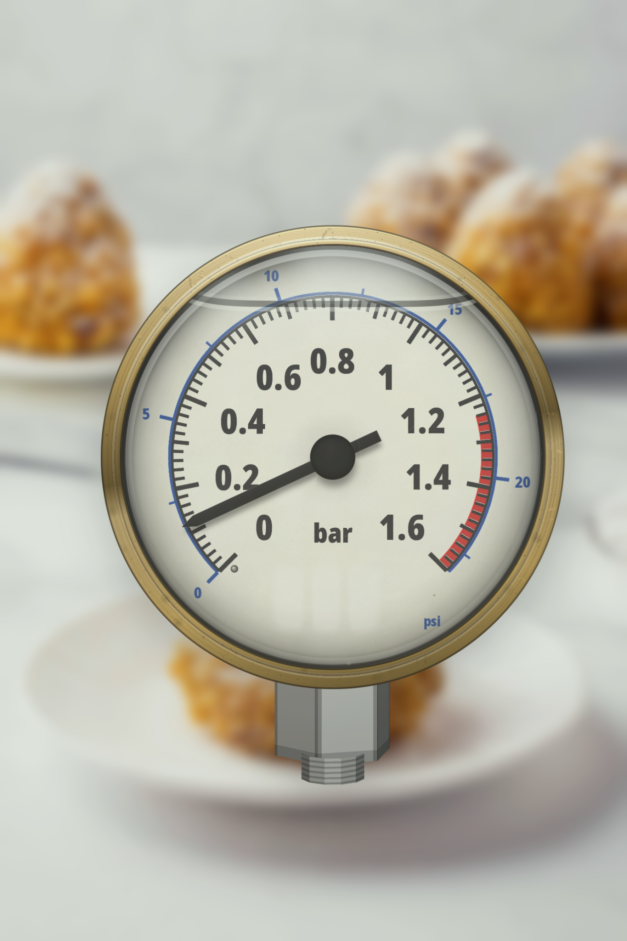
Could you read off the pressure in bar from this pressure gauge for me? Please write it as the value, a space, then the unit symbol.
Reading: 0.12 bar
